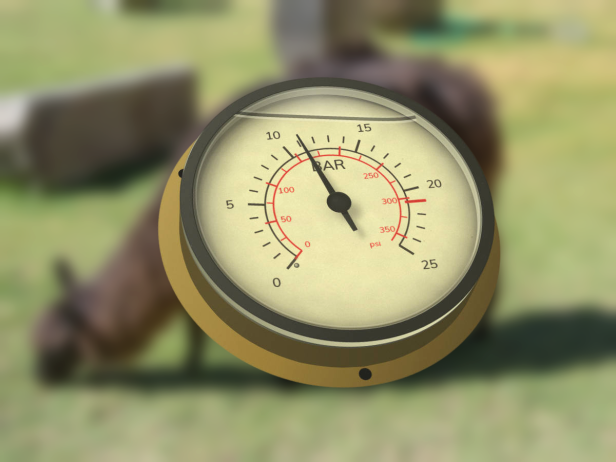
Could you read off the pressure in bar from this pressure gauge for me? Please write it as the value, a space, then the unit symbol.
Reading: 11 bar
